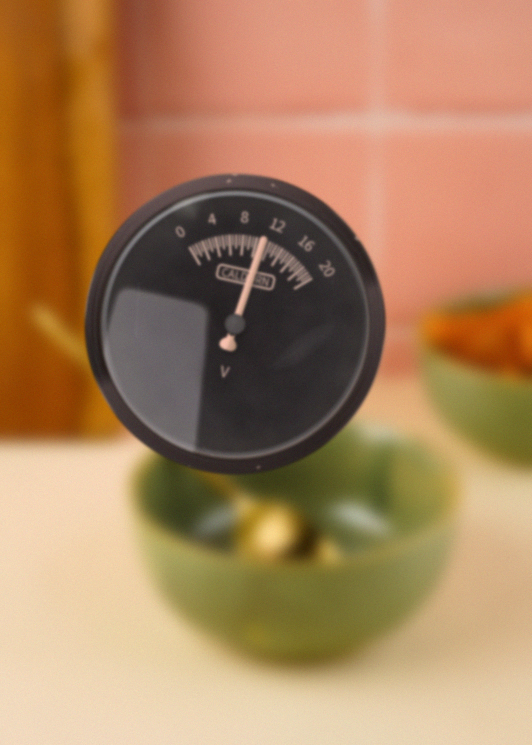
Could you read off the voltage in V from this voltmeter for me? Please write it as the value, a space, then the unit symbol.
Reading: 11 V
